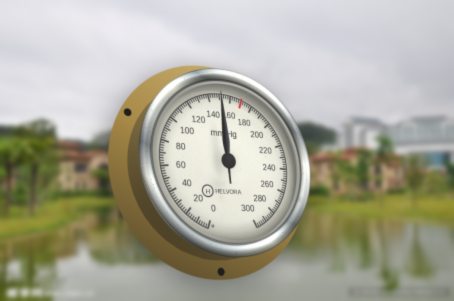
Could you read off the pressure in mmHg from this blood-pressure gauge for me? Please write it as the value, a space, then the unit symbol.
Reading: 150 mmHg
